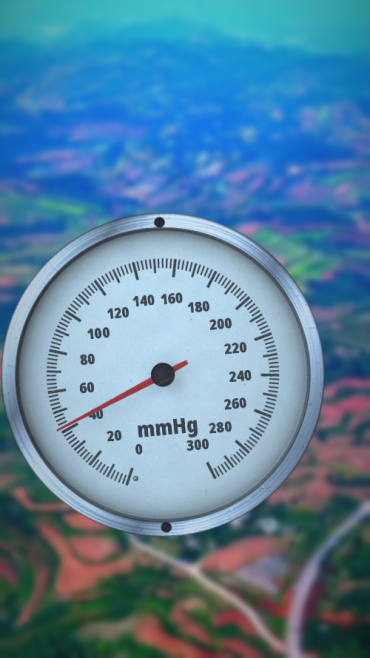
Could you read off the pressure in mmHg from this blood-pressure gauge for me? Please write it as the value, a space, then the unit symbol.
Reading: 42 mmHg
